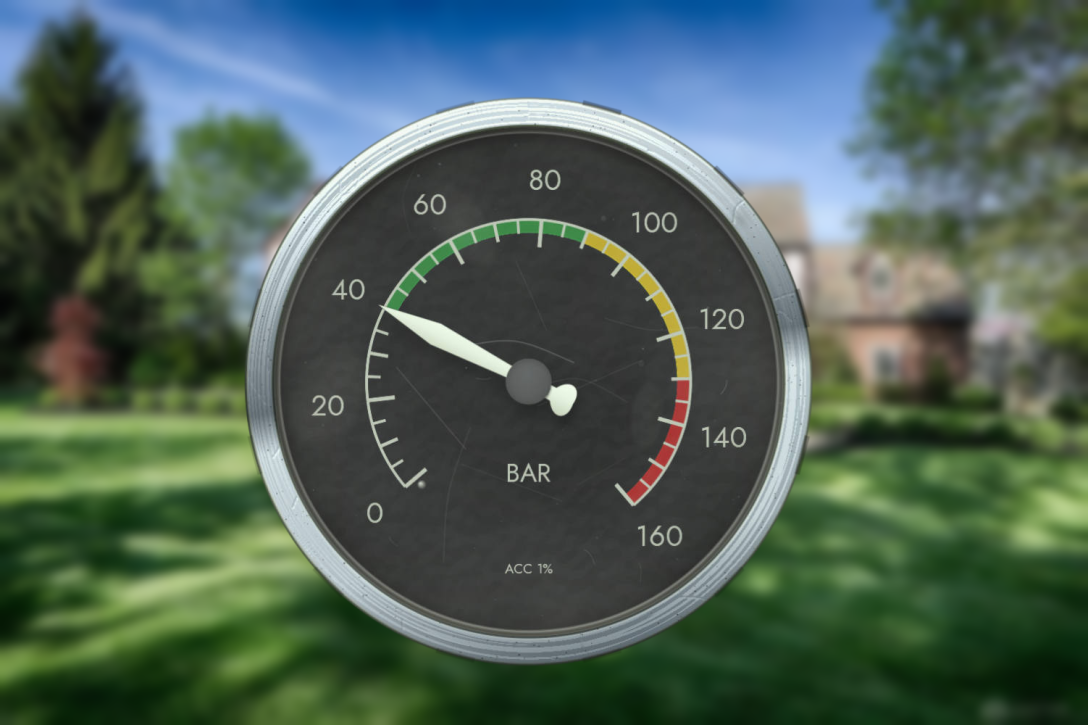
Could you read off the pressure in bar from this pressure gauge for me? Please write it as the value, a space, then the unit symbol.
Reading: 40 bar
